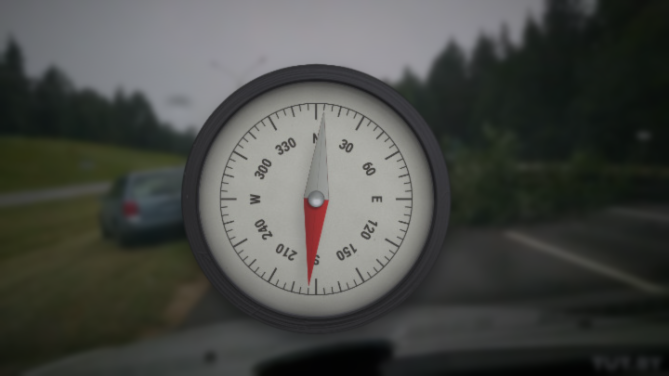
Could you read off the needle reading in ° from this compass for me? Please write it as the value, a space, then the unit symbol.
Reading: 185 °
